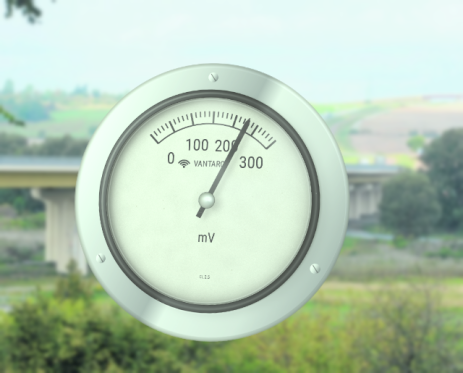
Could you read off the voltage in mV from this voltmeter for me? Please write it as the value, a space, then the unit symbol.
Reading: 230 mV
